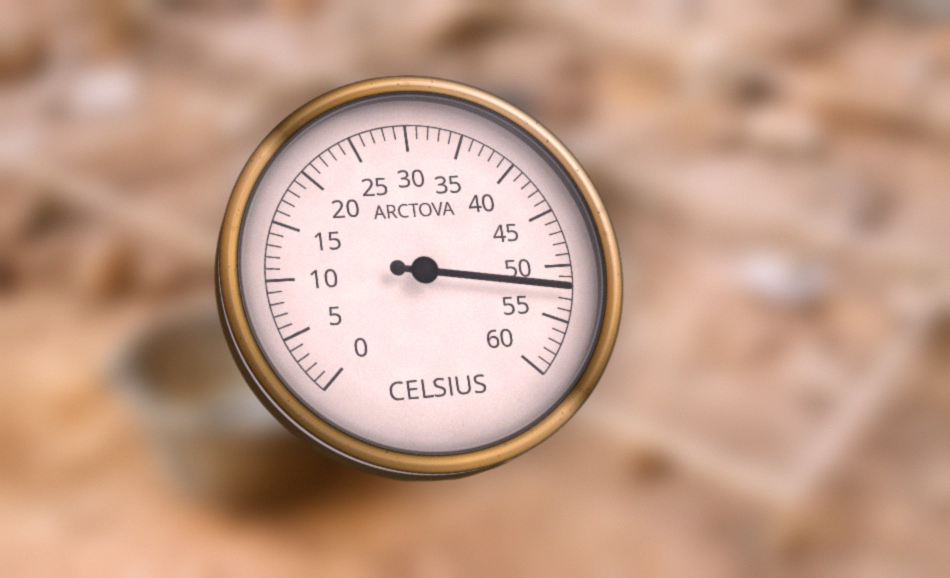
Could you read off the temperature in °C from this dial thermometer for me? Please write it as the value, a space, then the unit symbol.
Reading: 52 °C
